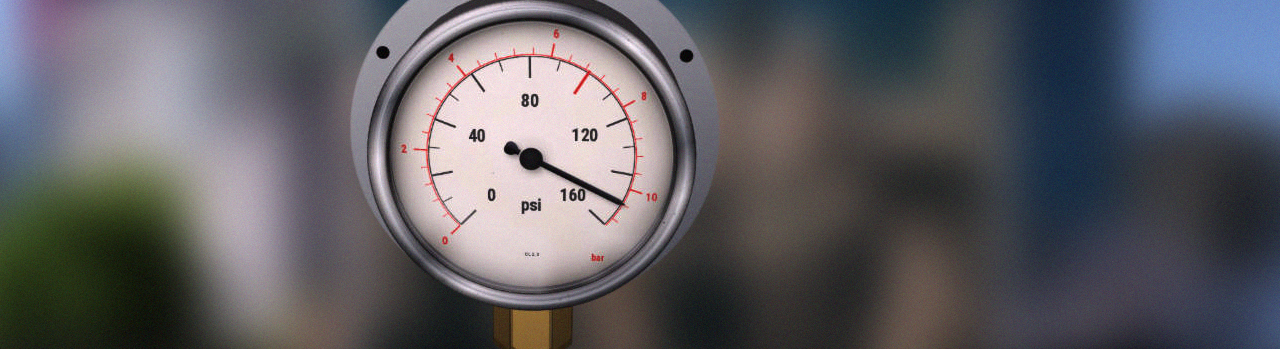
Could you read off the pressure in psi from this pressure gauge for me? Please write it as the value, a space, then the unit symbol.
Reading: 150 psi
